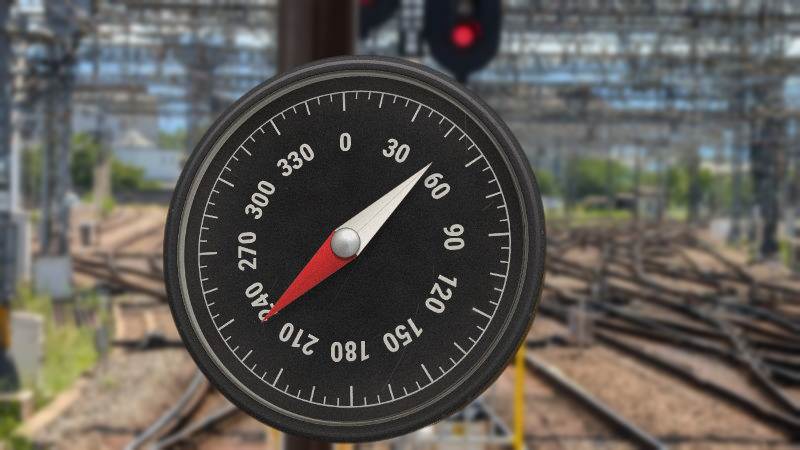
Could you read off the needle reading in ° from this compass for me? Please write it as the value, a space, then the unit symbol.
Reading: 230 °
